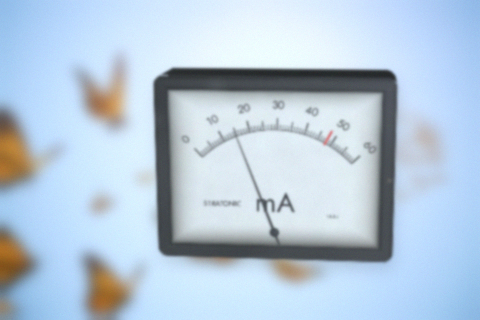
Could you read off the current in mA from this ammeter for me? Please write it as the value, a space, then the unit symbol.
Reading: 15 mA
